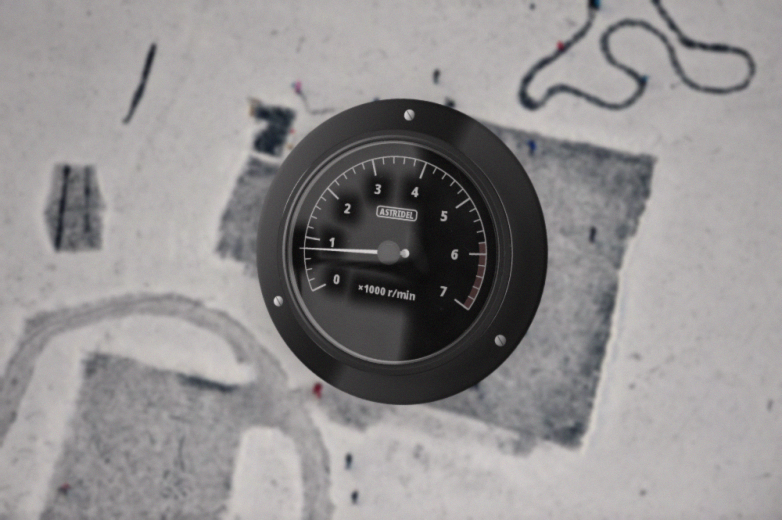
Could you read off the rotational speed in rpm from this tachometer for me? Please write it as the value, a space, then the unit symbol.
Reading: 800 rpm
